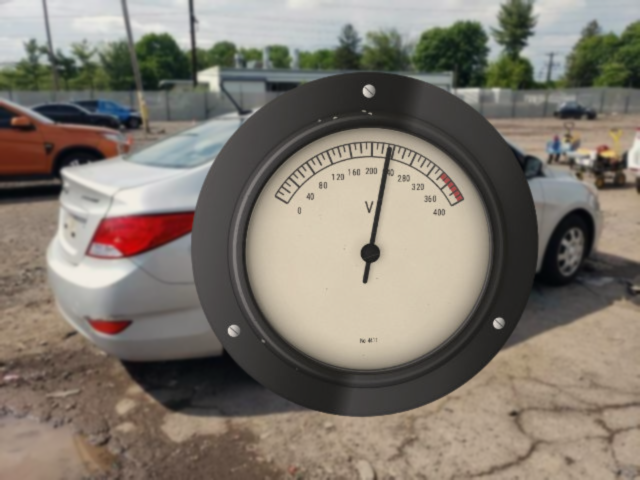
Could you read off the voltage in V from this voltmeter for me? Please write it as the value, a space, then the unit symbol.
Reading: 230 V
